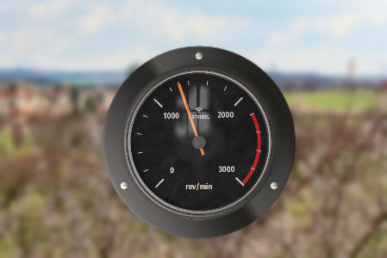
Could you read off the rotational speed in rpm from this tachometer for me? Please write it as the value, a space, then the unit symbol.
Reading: 1300 rpm
